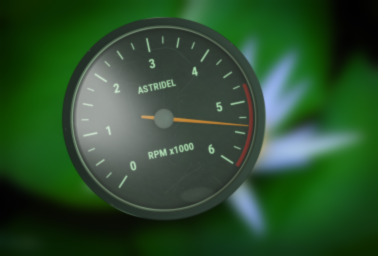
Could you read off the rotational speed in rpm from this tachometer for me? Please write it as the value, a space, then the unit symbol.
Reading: 5375 rpm
